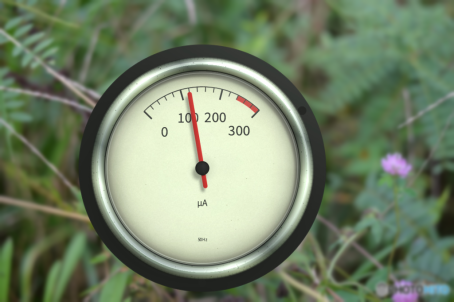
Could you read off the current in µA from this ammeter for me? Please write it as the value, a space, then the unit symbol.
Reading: 120 µA
